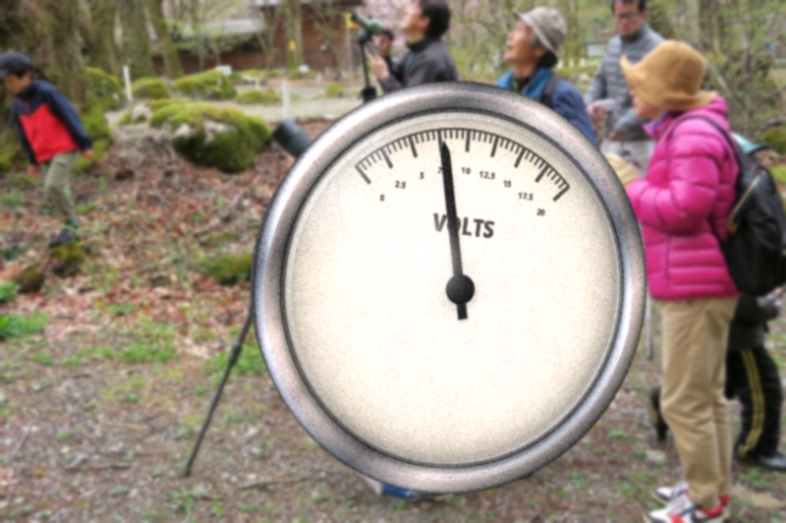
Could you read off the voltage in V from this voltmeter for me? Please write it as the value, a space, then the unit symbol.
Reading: 7.5 V
